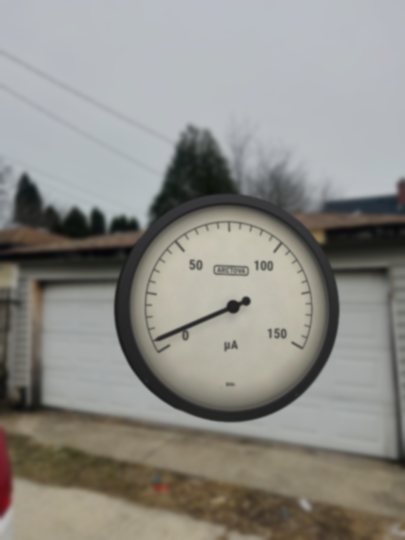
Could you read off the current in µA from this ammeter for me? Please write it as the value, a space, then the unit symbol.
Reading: 5 µA
